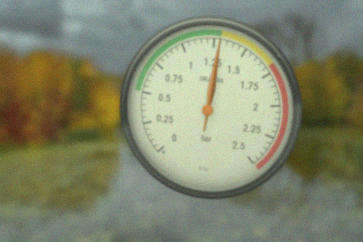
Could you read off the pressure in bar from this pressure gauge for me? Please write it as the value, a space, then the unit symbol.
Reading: 1.3 bar
